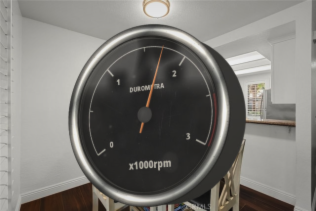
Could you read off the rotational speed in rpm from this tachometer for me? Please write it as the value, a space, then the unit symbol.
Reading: 1750 rpm
